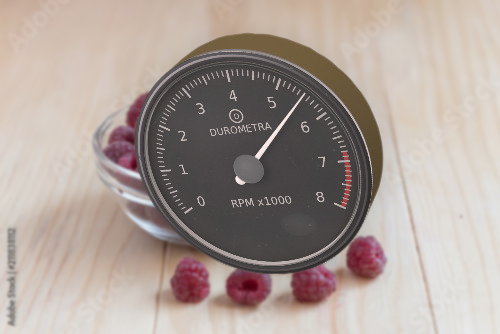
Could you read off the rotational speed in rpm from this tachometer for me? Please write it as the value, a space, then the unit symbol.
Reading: 5500 rpm
